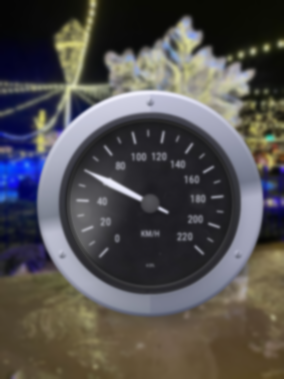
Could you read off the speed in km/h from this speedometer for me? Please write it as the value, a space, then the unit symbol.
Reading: 60 km/h
